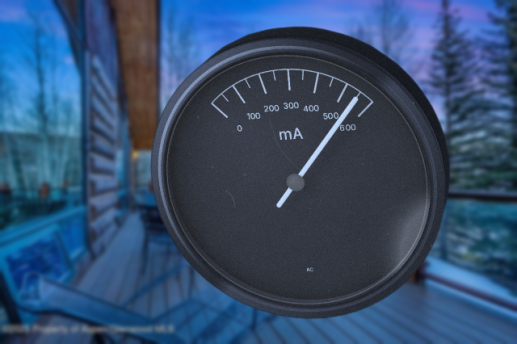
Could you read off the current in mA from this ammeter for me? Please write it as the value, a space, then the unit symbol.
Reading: 550 mA
